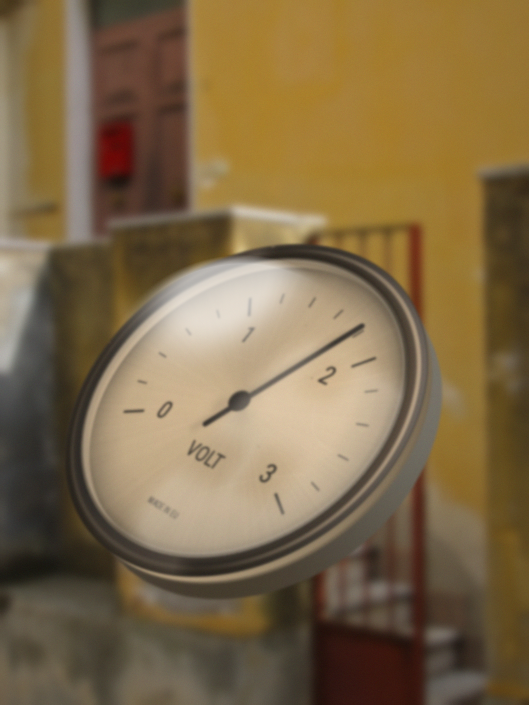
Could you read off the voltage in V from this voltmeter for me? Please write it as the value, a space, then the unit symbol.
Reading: 1.8 V
